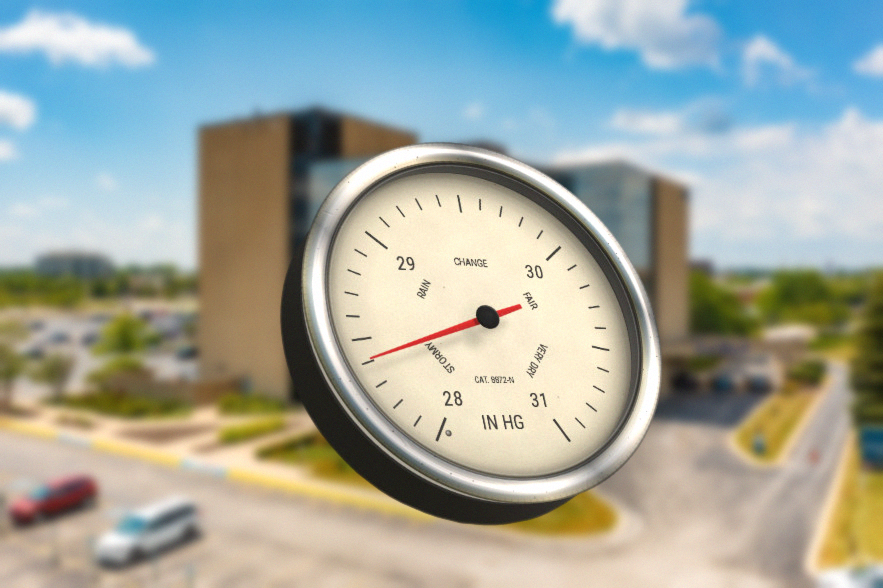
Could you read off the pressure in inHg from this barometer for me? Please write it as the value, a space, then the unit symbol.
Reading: 28.4 inHg
